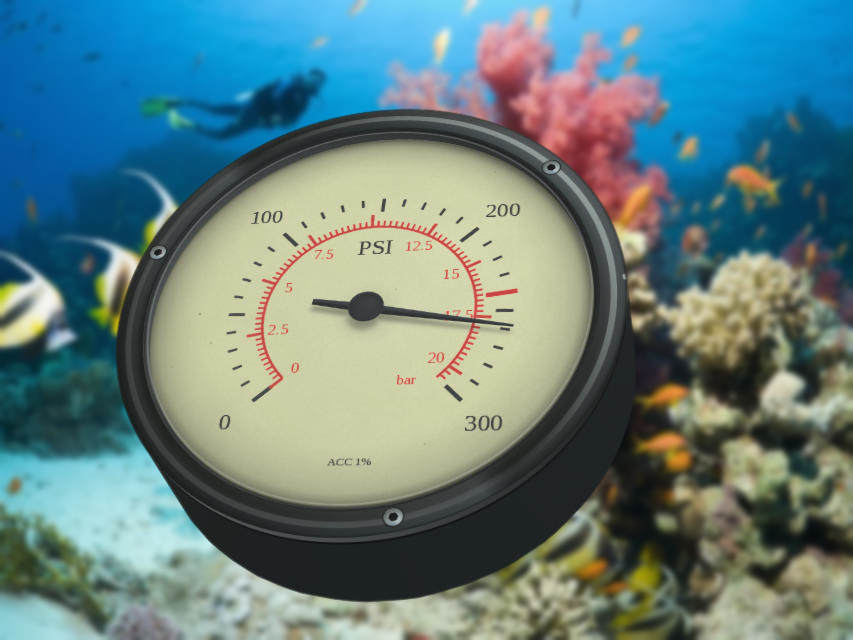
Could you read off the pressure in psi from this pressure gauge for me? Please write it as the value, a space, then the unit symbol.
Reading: 260 psi
